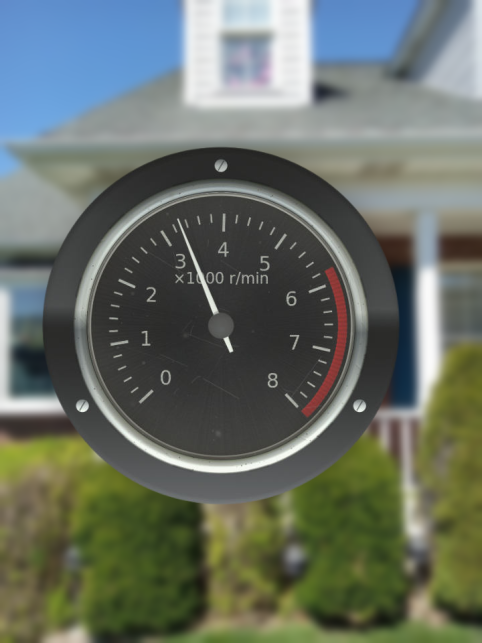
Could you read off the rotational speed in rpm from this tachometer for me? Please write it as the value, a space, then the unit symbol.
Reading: 3300 rpm
